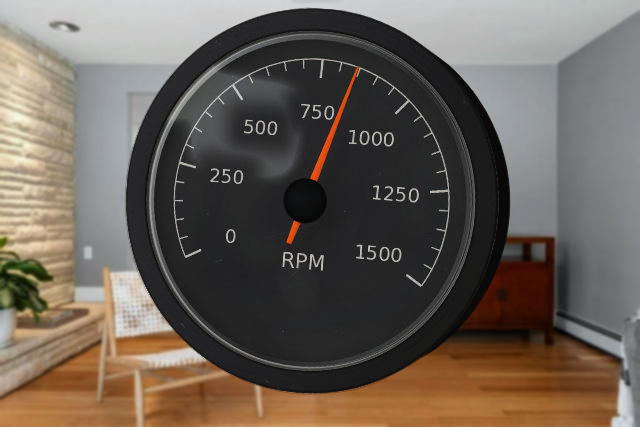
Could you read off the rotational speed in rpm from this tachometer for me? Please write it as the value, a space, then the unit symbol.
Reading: 850 rpm
